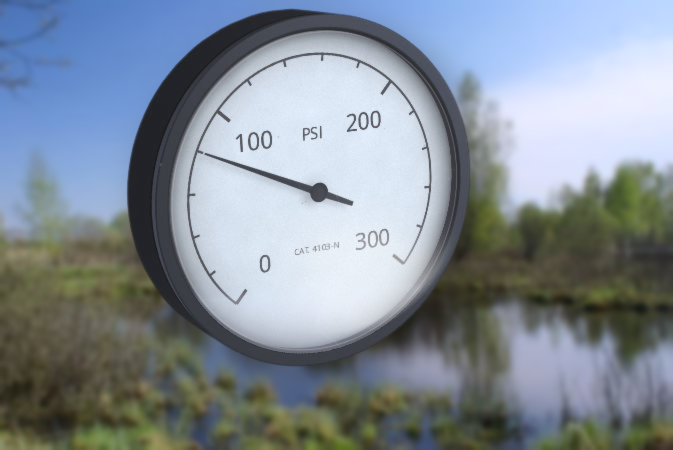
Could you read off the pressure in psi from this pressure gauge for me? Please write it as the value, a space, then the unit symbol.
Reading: 80 psi
